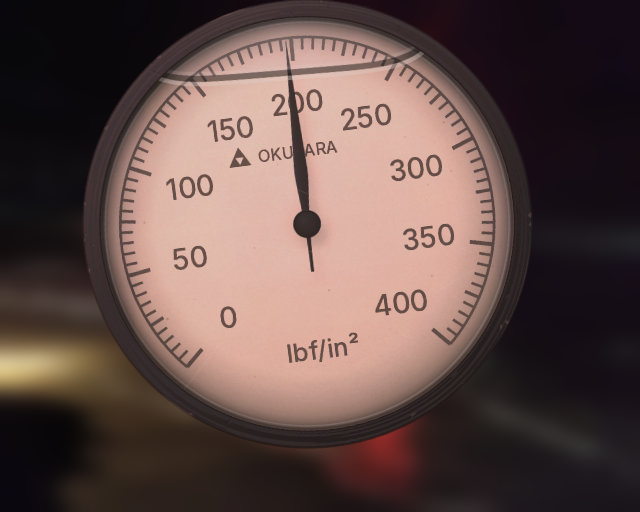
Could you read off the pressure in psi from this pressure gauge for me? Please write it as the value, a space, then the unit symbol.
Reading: 197.5 psi
